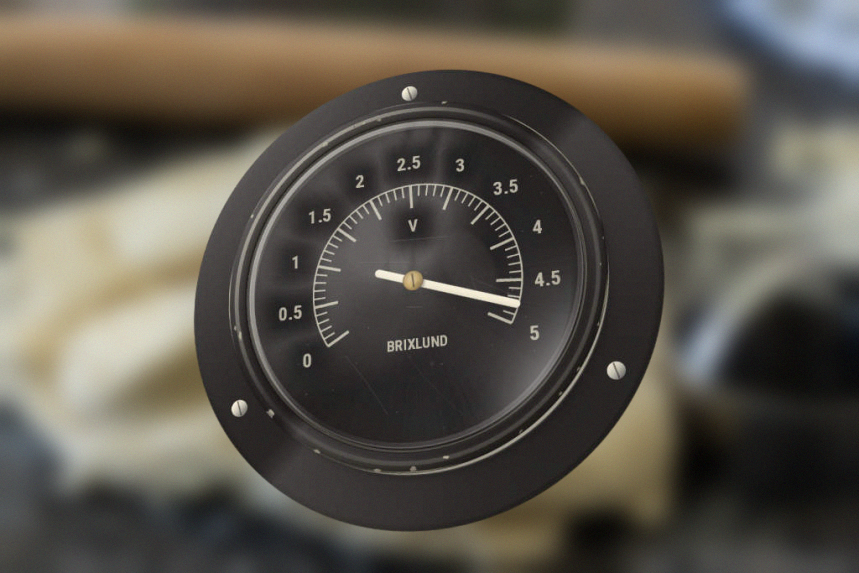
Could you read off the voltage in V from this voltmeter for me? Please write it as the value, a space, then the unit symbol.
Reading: 4.8 V
